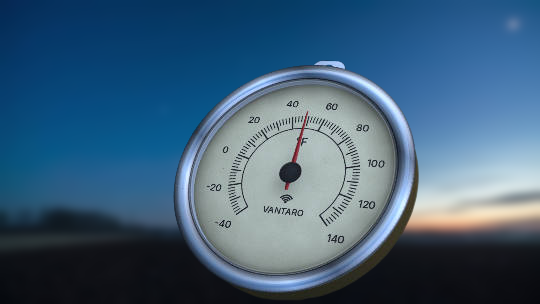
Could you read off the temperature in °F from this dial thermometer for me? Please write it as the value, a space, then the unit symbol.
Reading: 50 °F
